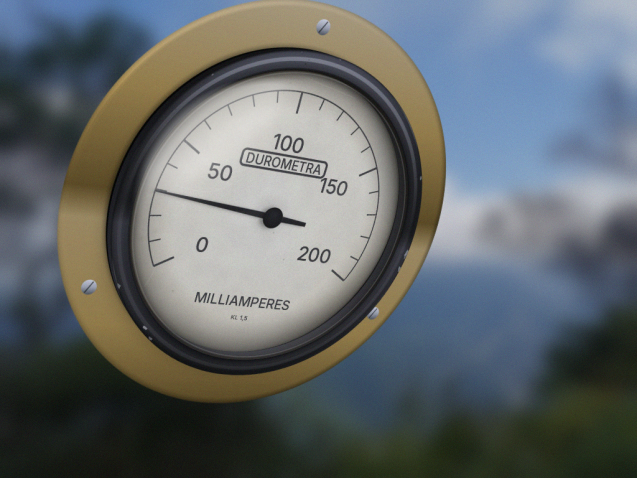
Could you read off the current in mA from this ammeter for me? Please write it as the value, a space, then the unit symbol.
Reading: 30 mA
